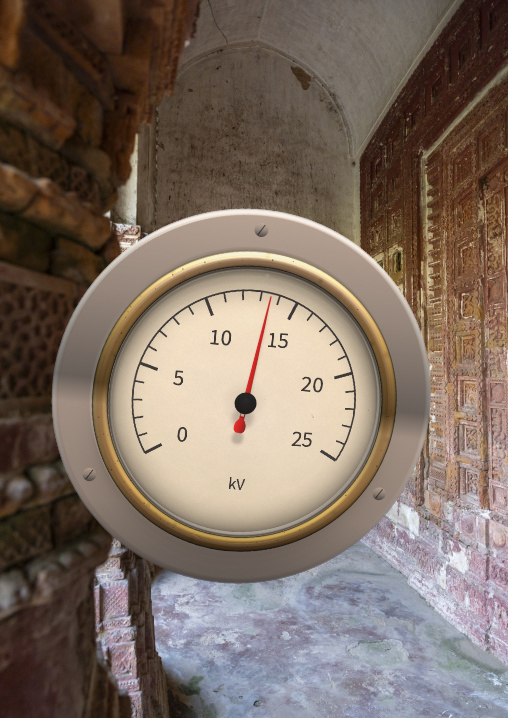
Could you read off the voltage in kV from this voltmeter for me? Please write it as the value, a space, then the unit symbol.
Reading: 13.5 kV
